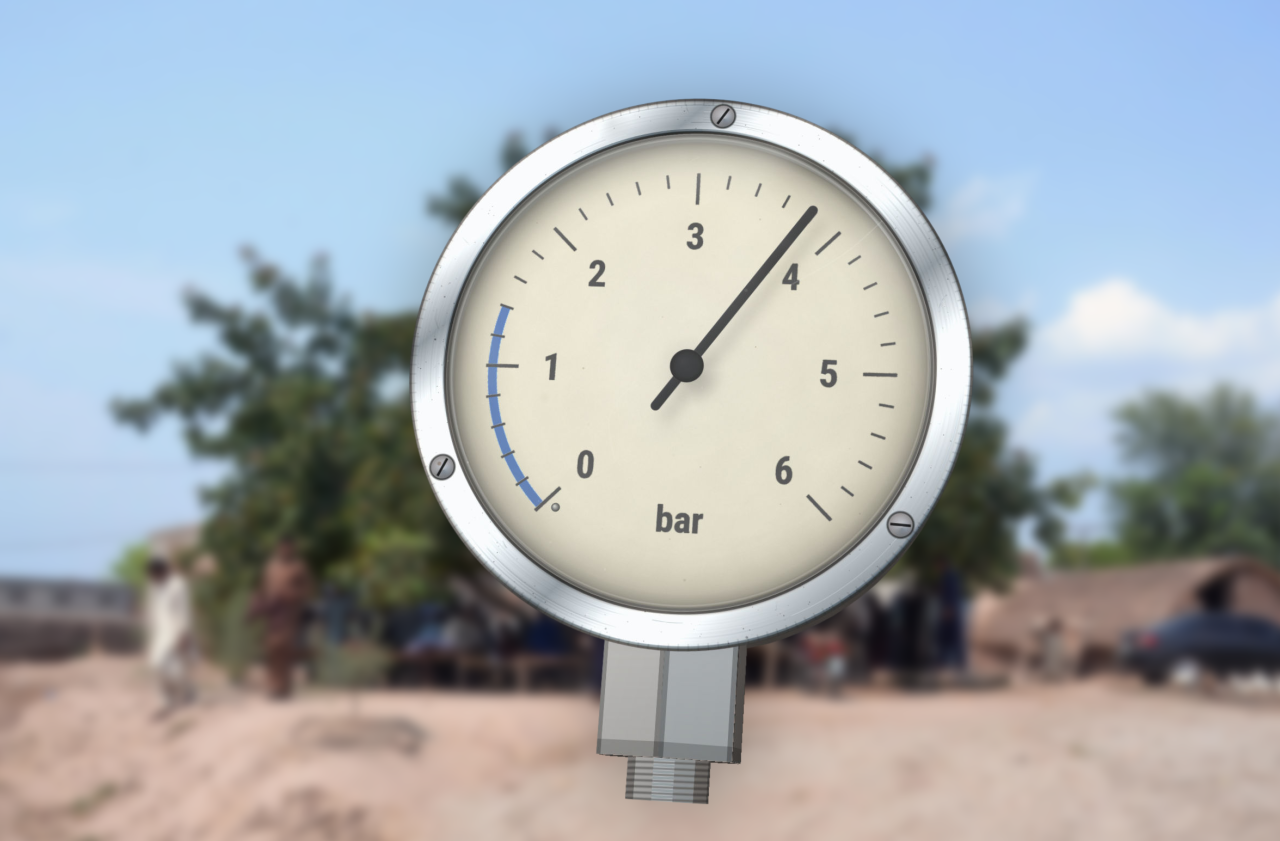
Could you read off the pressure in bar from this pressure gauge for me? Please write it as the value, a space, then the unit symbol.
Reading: 3.8 bar
